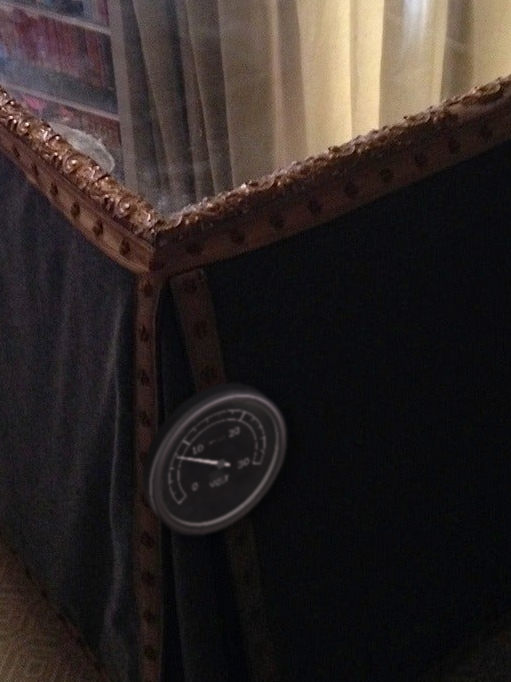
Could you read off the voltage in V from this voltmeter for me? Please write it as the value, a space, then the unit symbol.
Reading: 8 V
